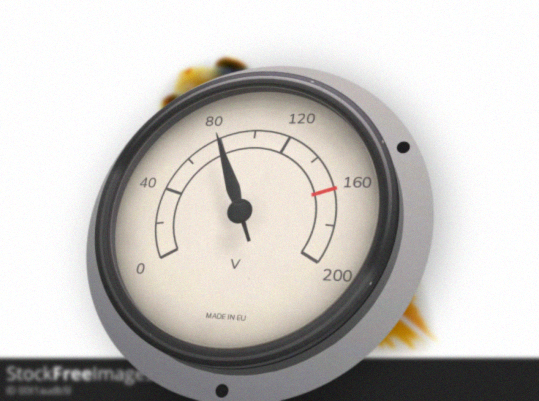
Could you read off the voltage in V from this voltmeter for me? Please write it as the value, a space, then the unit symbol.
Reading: 80 V
